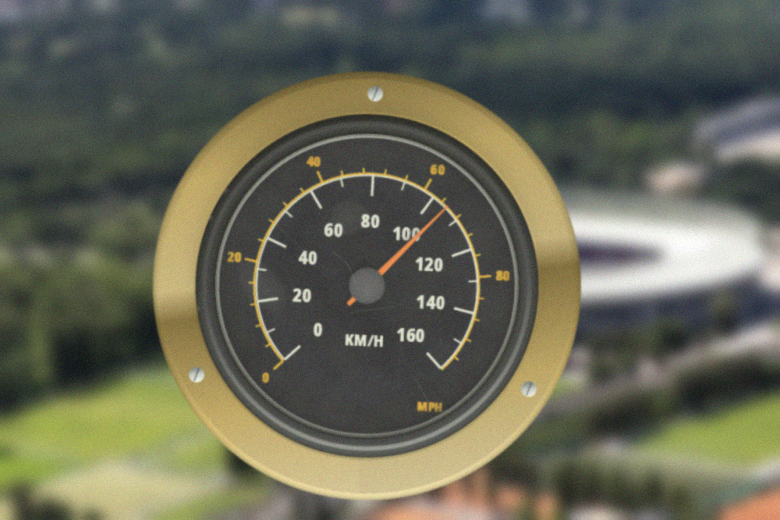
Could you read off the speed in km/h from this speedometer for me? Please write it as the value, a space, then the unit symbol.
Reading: 105 km/h
